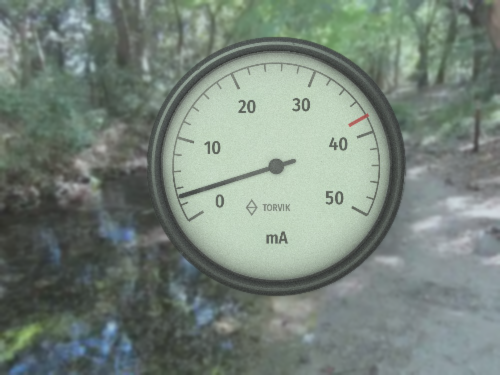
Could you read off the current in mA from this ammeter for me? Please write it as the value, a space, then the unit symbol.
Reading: 3 mA
